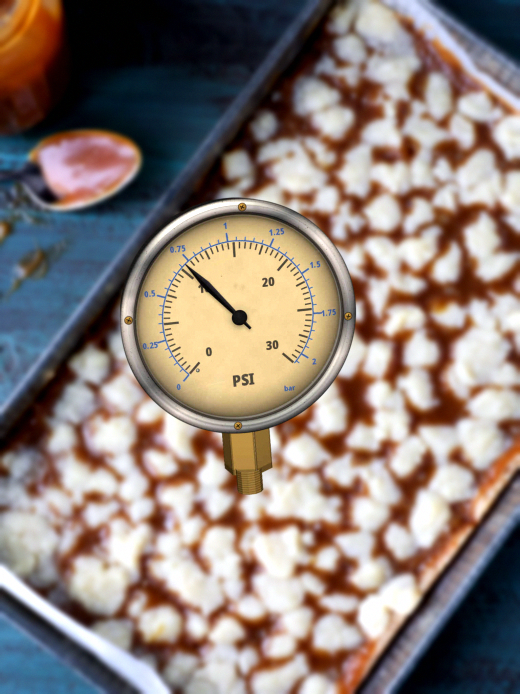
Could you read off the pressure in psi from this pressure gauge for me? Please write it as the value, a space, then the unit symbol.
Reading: 10.5 psi
